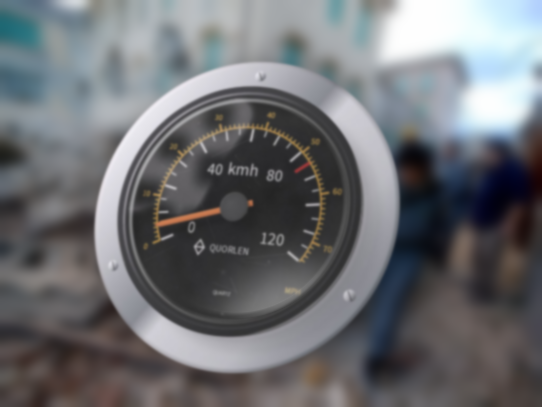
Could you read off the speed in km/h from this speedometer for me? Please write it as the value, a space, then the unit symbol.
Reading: 5 km/h
